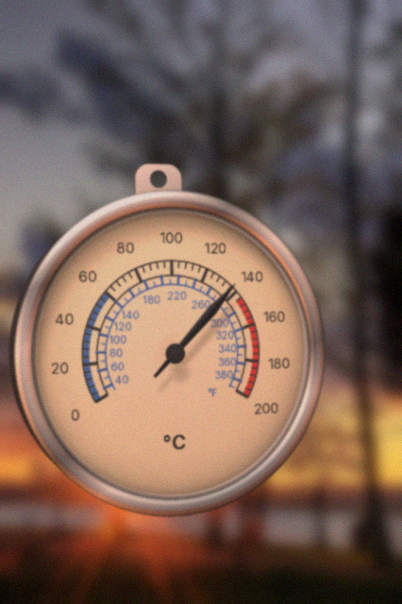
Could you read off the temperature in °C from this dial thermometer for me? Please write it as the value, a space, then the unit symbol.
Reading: 136 °C
